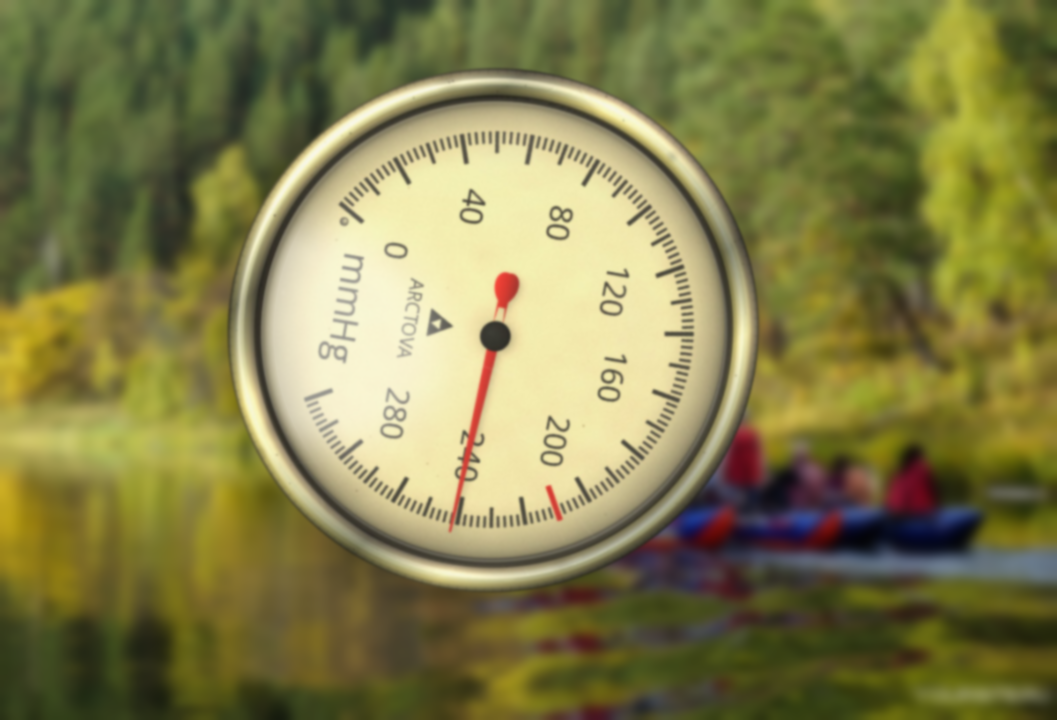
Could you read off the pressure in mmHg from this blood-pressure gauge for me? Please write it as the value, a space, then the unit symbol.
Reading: 242 mmHg
